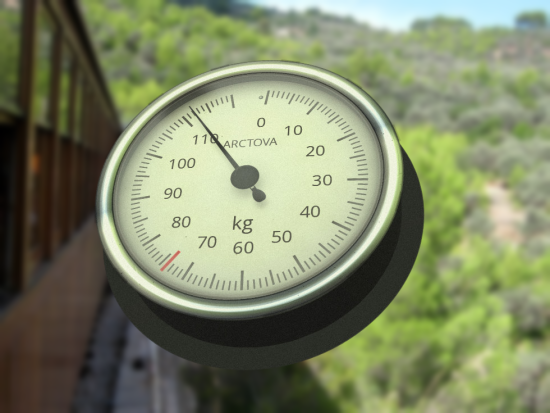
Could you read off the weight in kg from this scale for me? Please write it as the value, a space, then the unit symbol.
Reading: 112 kg
